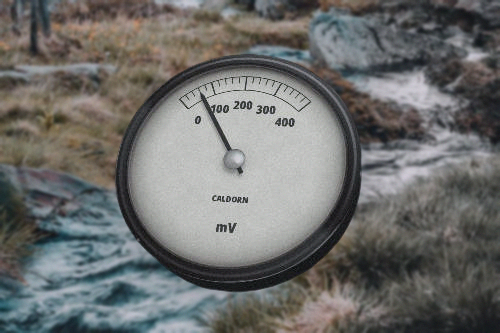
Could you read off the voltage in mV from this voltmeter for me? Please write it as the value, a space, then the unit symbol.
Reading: 60 mV
